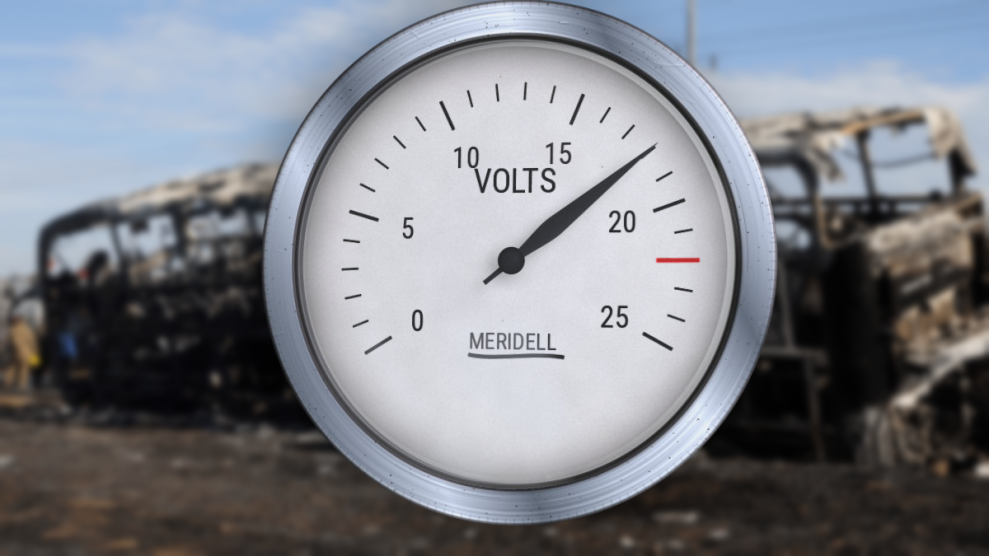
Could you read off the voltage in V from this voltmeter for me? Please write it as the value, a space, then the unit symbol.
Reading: 18 V
